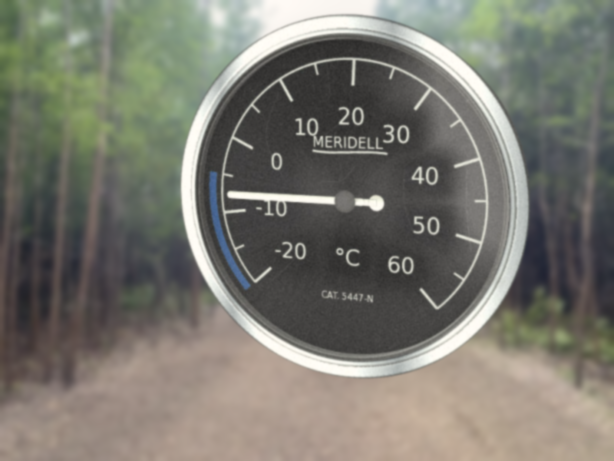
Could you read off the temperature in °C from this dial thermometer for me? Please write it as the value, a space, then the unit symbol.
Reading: -7.5 °C
